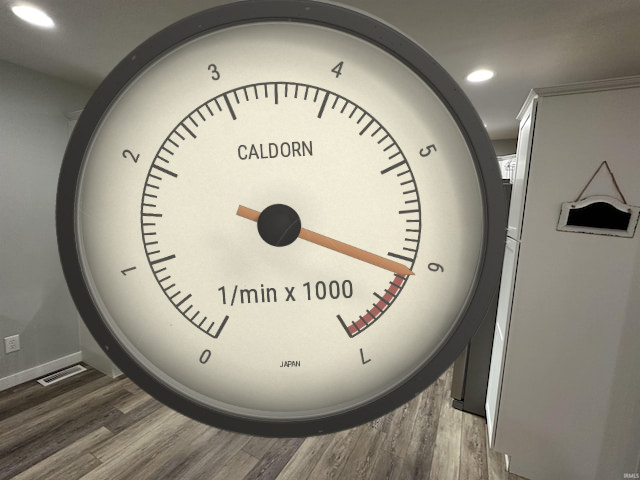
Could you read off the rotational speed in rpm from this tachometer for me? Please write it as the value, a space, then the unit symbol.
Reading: 6100 rpm
